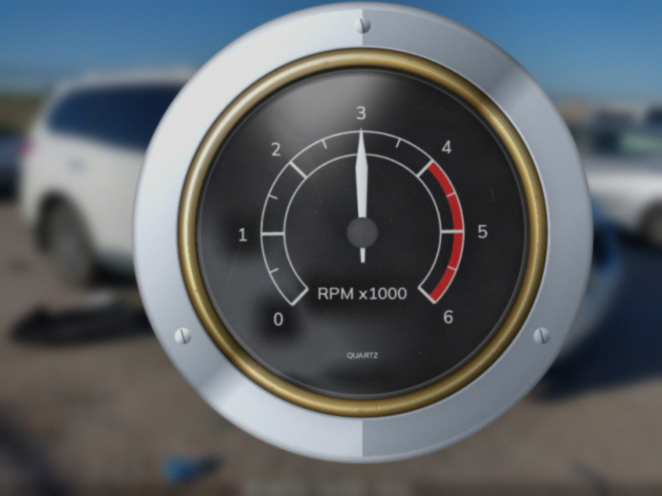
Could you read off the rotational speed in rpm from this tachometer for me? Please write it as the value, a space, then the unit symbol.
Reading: 3000 rpm
